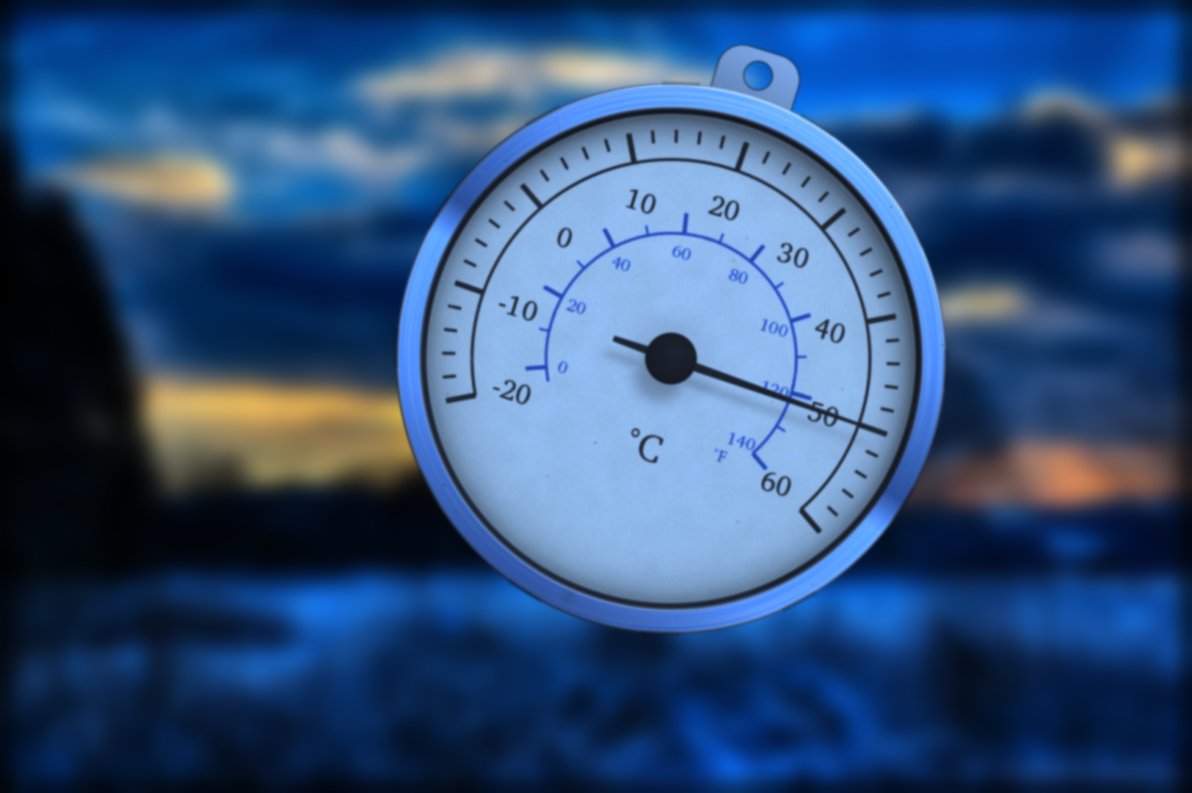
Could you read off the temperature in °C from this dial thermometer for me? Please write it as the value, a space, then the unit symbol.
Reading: 50 °C
